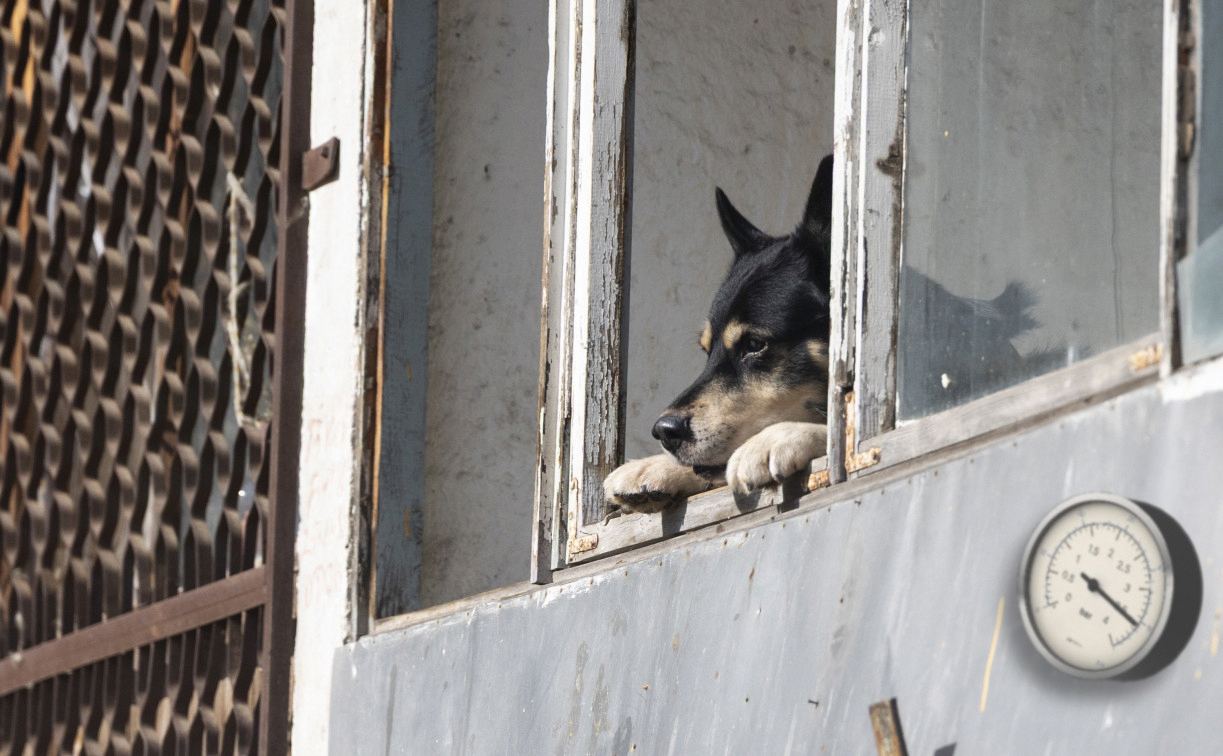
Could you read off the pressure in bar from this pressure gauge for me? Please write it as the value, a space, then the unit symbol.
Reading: 3.5 bar
